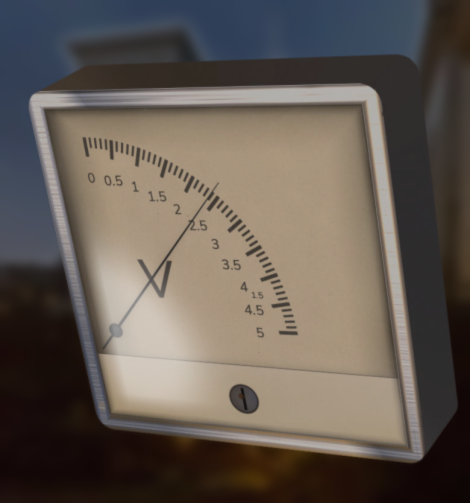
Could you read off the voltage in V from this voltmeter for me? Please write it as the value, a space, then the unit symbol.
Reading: 2.4 V
